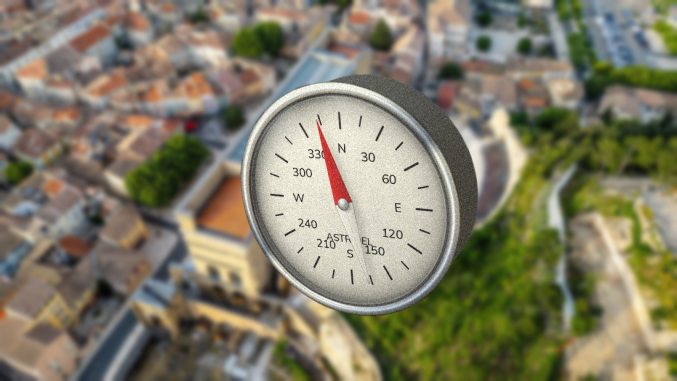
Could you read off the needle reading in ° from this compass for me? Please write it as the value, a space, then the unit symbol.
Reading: 345 °
